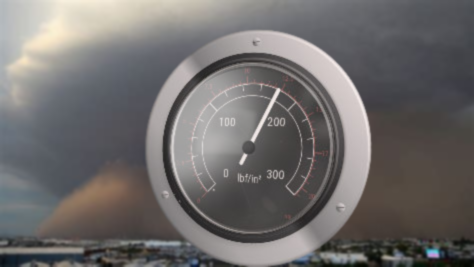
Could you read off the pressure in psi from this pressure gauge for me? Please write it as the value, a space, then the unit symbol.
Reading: 180 psi
